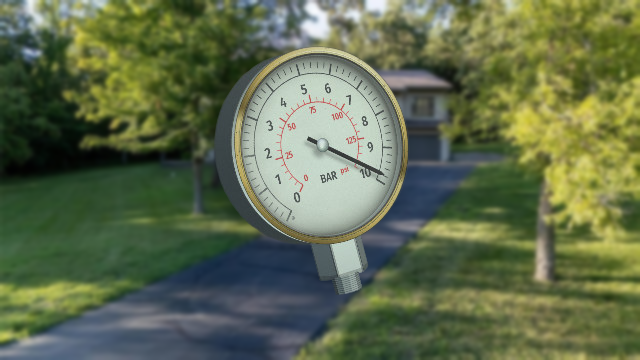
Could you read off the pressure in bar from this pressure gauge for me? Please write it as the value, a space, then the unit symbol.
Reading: 9.8 bar
